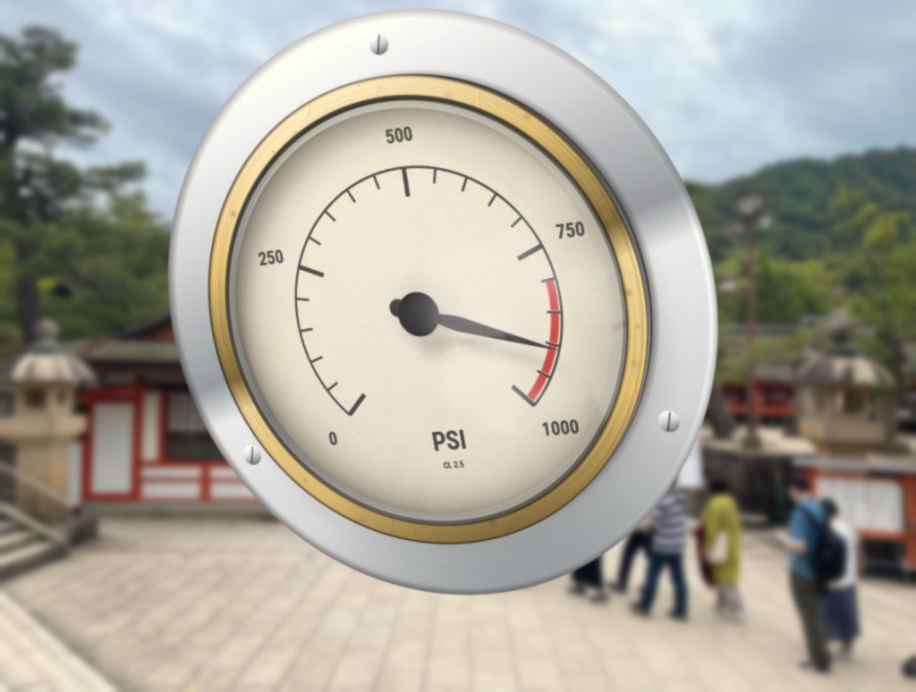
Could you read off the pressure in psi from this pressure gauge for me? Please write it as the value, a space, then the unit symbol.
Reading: 900 psi
